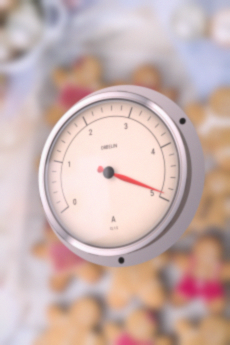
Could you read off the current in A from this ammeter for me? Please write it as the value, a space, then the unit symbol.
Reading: 4.9 A
